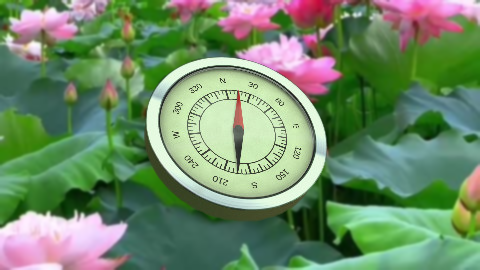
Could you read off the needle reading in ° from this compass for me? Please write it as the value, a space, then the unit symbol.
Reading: 15 °
